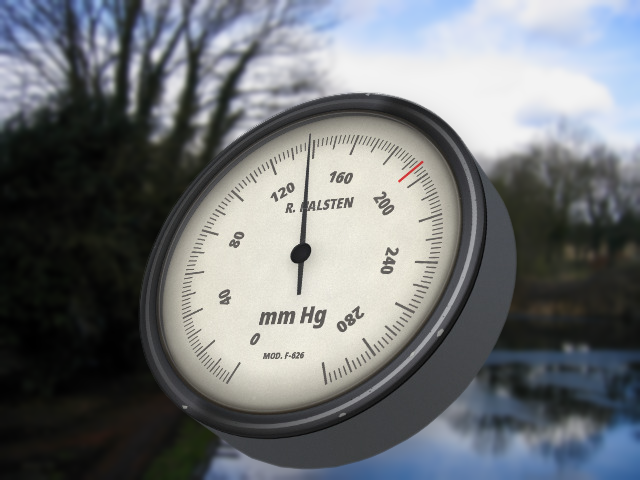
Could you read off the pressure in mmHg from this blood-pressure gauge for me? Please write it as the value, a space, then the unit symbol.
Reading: 140 mmHg
